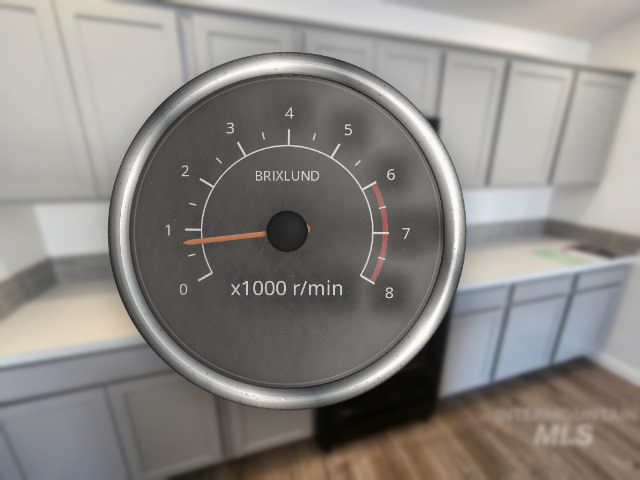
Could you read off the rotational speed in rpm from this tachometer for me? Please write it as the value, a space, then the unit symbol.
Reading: 750 rpm
